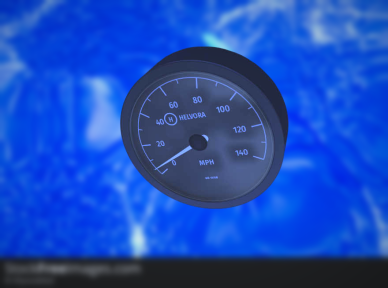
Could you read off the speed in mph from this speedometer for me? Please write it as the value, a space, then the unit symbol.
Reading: 5 mph
